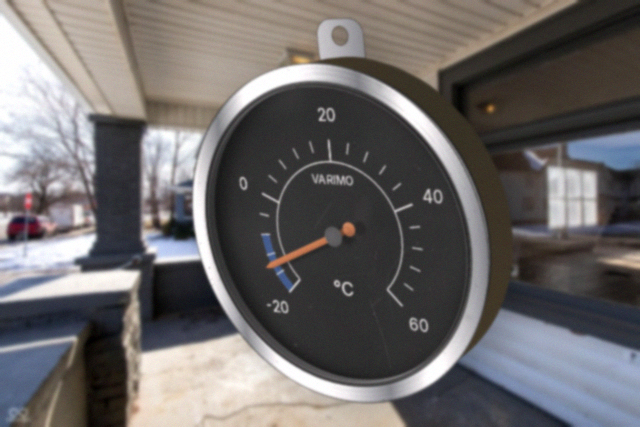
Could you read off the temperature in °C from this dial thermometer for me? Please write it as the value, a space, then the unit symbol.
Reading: -14 °C
